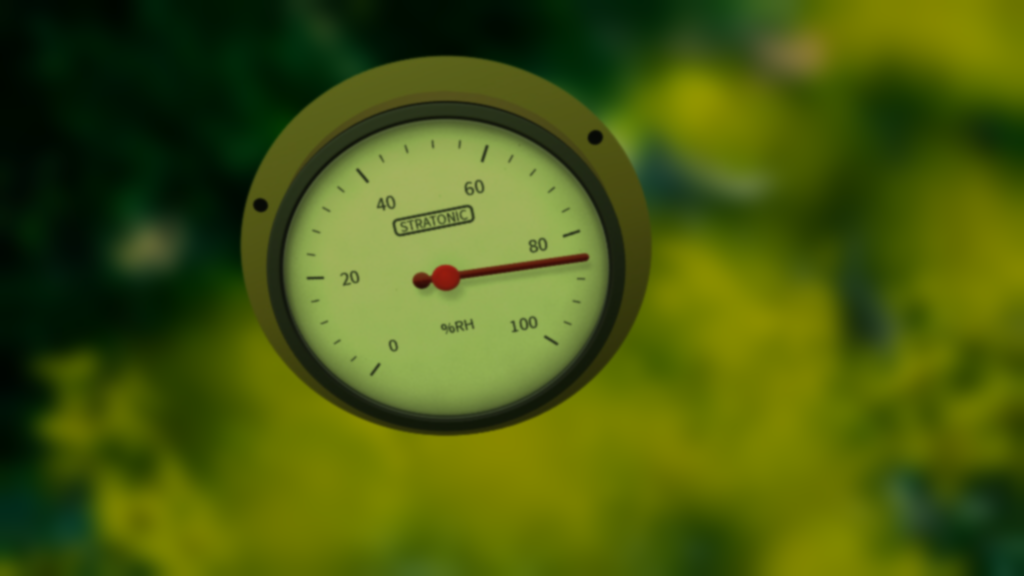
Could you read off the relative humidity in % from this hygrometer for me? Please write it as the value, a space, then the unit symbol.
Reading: 84 %
